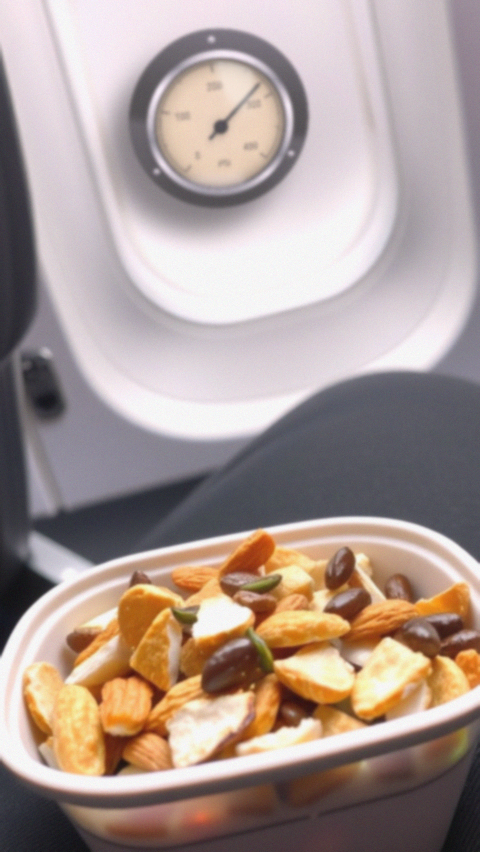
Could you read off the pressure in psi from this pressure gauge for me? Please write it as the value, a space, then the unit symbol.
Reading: 275 psi
